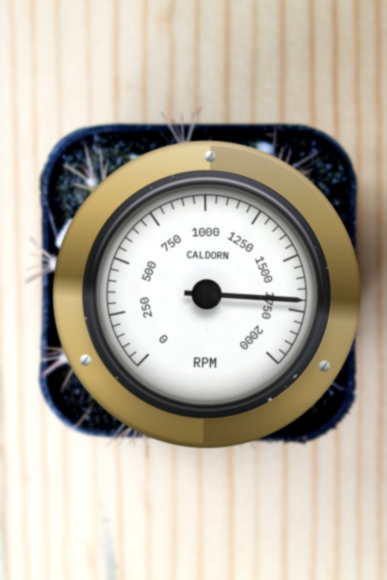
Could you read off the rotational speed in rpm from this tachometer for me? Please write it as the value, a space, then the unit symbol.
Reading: 1700 rpm
